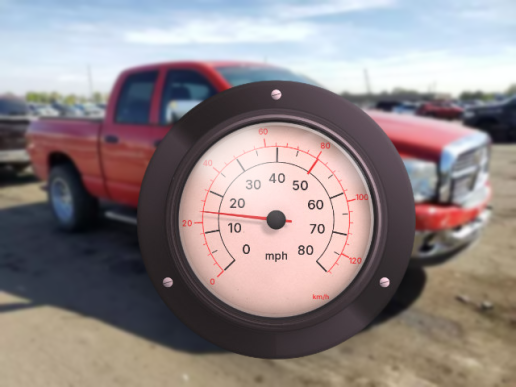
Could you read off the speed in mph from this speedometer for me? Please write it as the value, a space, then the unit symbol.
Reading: 15 mph
